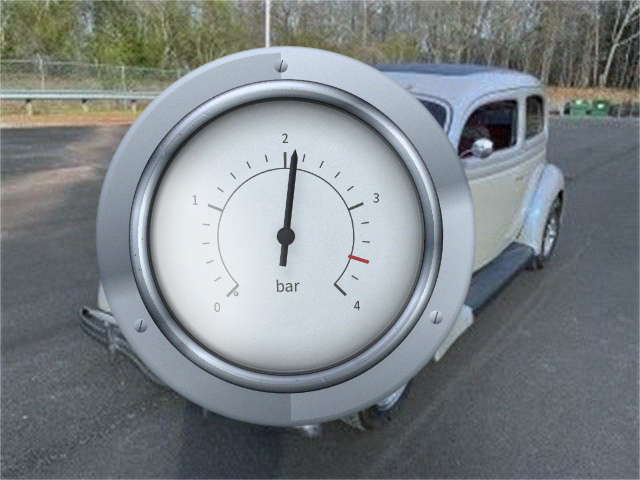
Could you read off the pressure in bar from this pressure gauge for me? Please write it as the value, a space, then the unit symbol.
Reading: 2.1 bar
